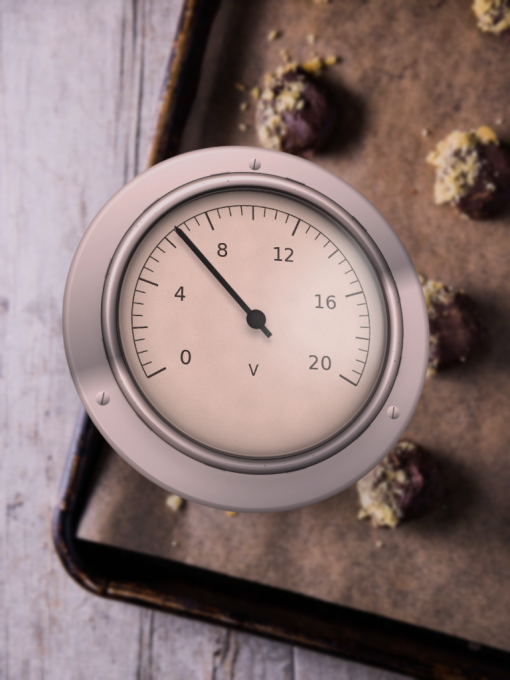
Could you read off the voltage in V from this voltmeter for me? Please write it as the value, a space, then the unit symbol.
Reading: 6.5 V
